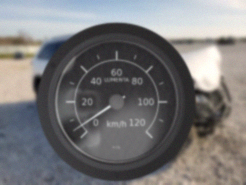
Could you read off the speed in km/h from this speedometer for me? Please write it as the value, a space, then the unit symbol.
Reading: 5 km/h
